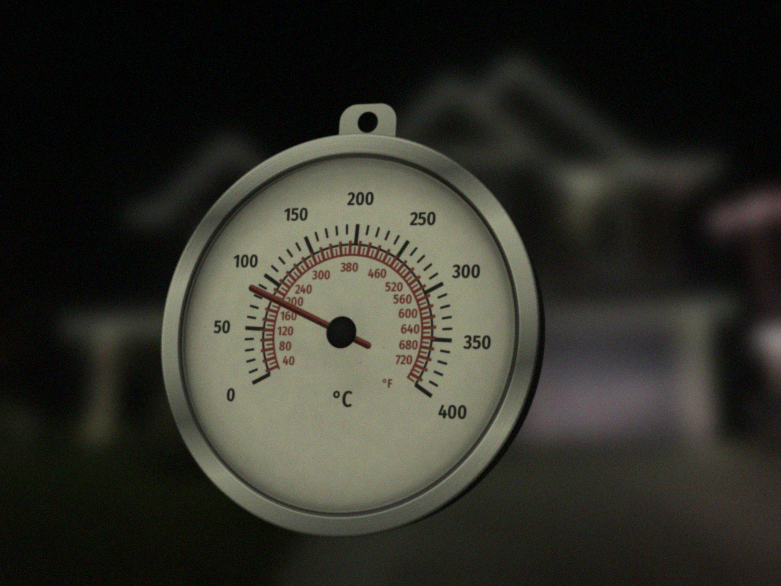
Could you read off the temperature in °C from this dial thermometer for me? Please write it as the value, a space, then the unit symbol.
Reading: 85 °C
